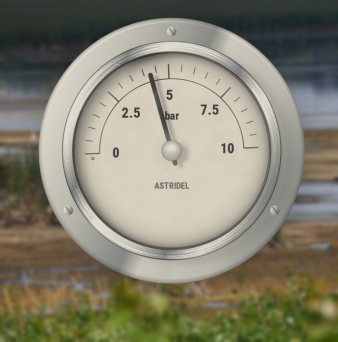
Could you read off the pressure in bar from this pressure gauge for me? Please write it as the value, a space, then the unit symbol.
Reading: 4.25 bar
